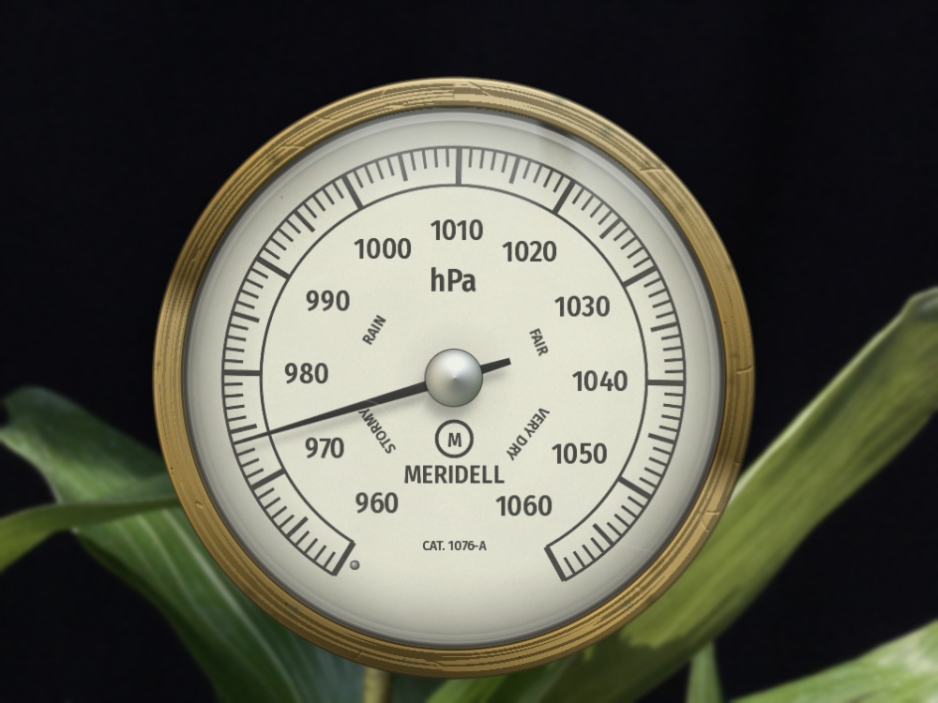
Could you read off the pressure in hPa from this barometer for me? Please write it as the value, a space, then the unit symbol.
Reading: 974 hPa
